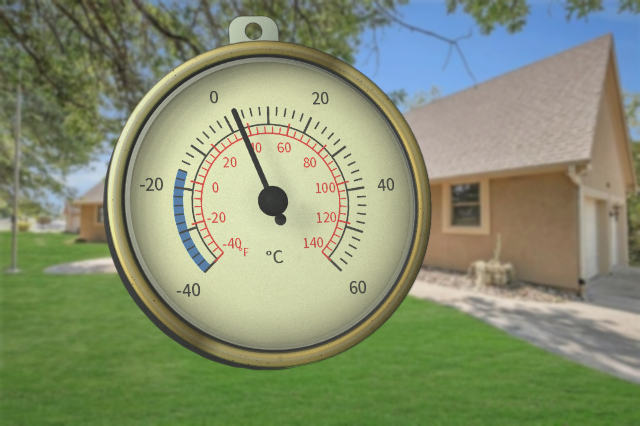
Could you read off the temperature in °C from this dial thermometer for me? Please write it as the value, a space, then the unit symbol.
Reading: 2 °C
